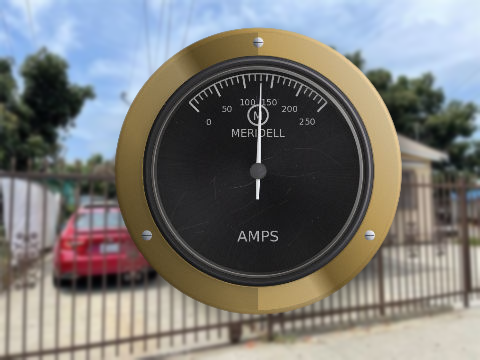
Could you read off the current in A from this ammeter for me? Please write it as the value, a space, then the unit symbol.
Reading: 130 A
